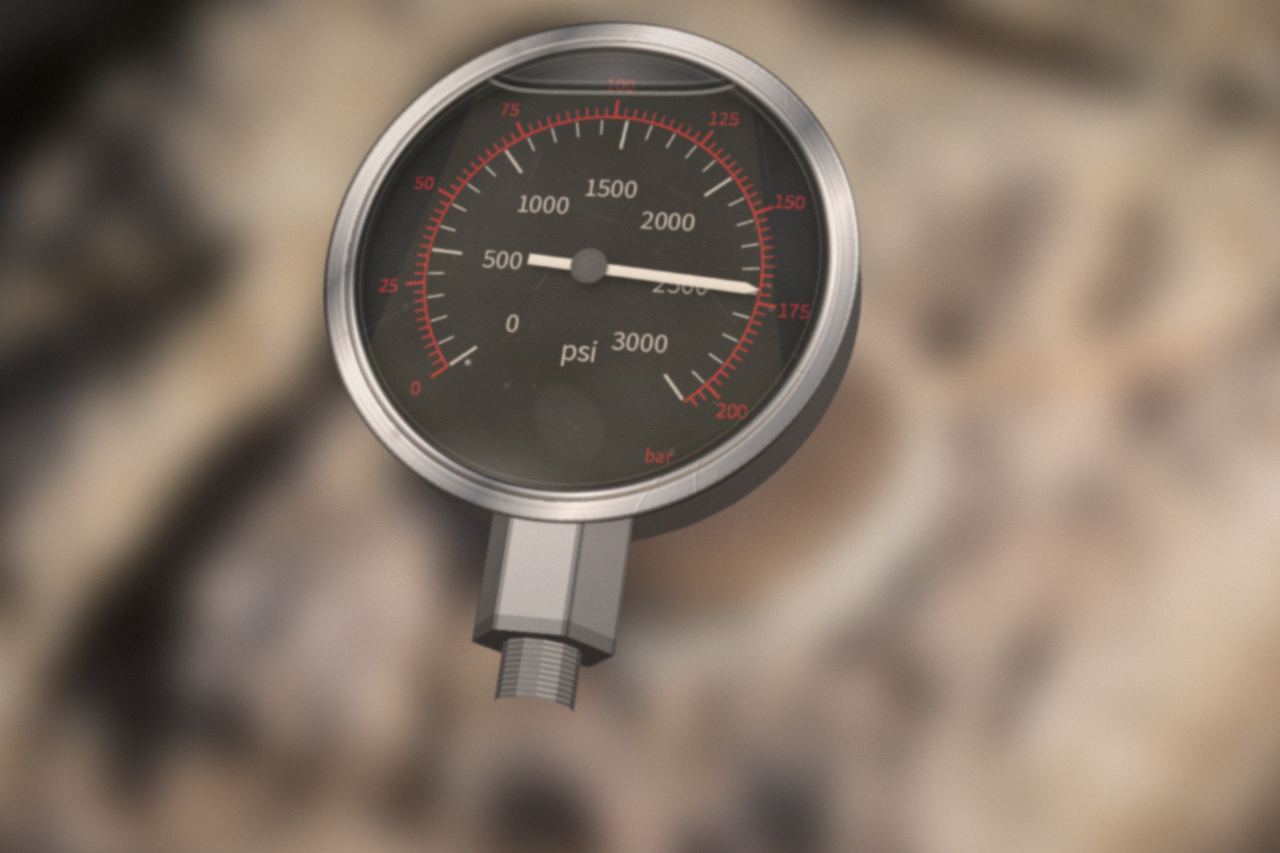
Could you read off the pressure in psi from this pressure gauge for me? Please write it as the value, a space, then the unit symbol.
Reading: 2500 psi
